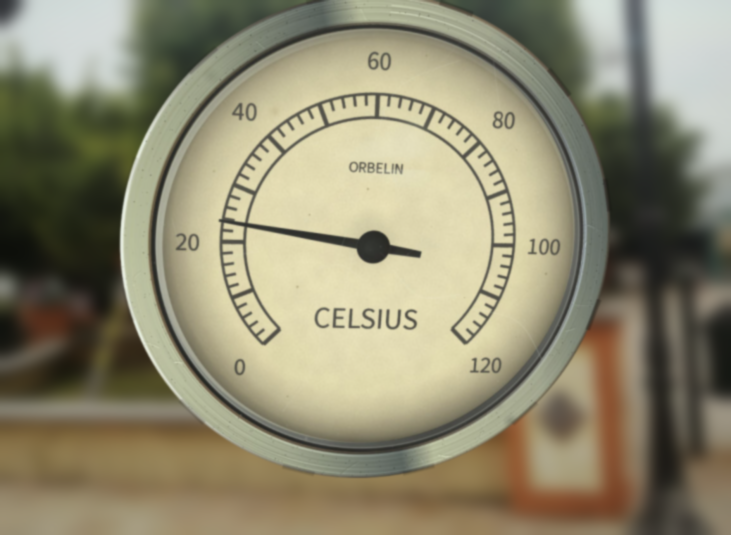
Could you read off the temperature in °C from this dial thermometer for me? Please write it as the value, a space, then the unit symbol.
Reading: 24 °C
